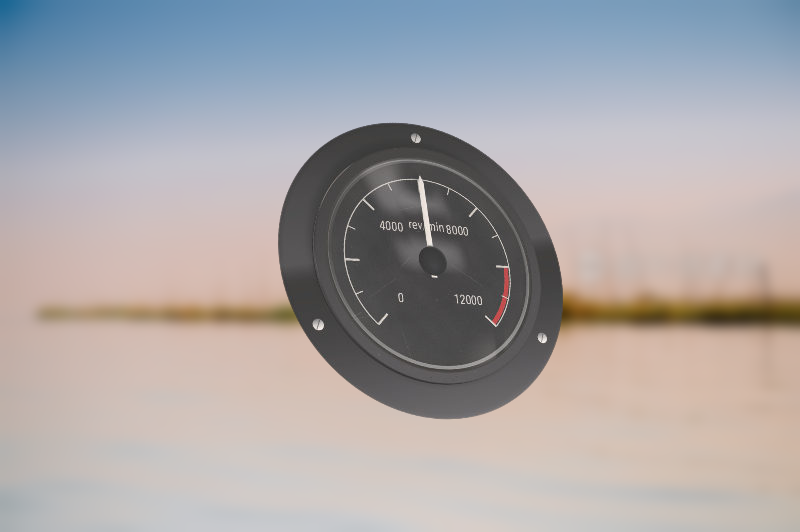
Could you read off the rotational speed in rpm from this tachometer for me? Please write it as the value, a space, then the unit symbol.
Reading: 6000 rpm
